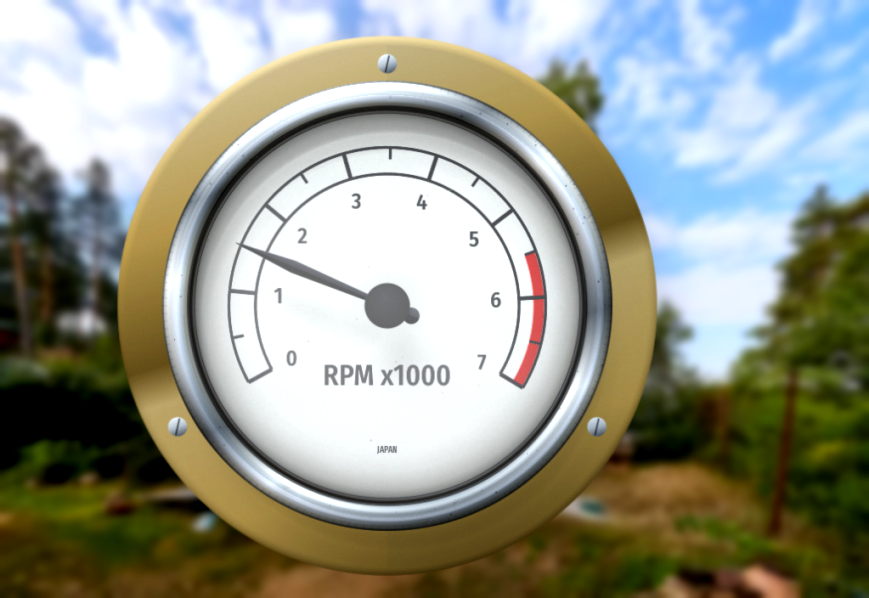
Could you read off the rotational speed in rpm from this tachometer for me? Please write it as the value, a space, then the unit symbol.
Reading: 1500 rpm
